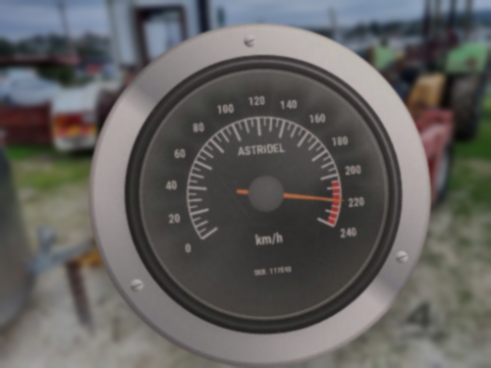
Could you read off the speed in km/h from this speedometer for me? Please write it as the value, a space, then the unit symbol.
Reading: 220 km/h
